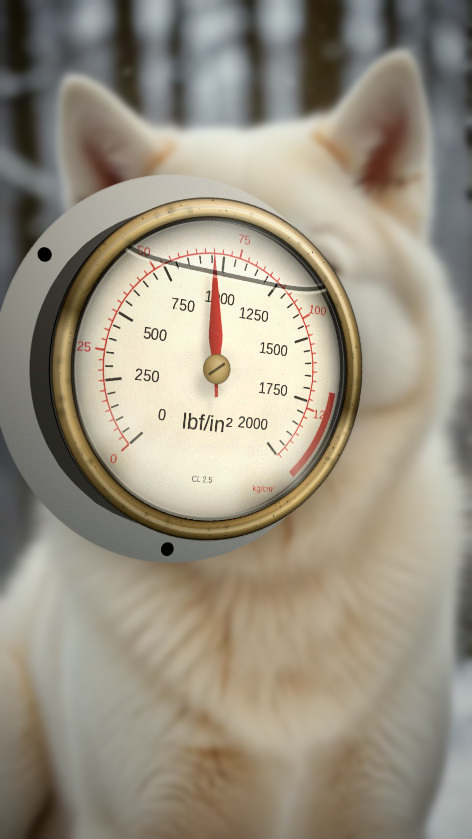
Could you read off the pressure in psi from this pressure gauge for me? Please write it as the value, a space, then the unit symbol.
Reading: 950 psi
